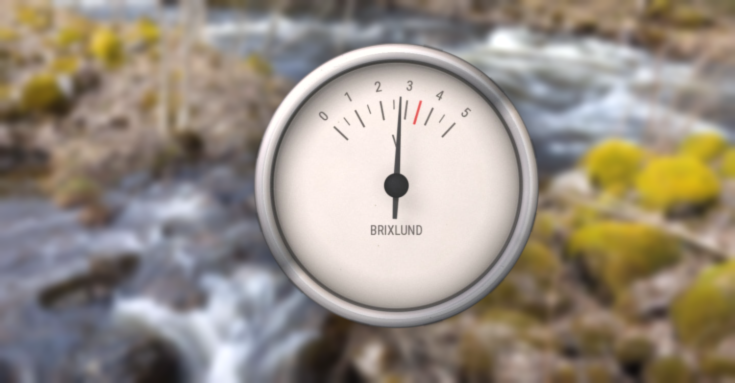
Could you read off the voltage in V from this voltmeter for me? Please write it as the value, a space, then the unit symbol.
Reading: 2.75 V
